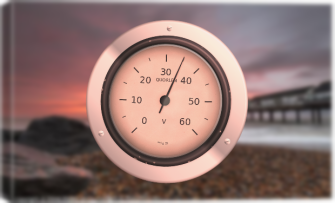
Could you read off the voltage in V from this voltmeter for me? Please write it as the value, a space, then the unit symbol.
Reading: 35 V
